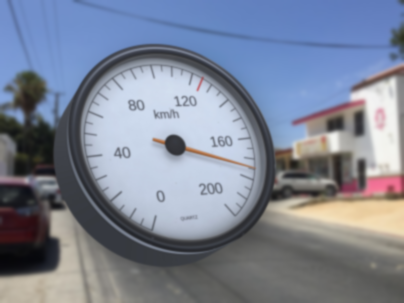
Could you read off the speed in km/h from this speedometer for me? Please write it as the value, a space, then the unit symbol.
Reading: 175 km/h
